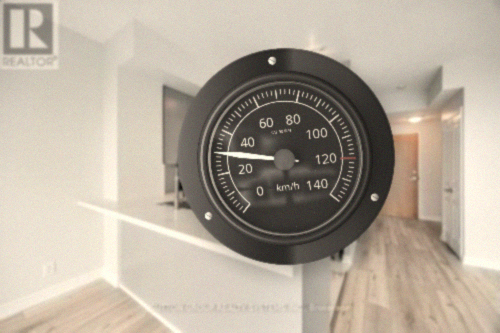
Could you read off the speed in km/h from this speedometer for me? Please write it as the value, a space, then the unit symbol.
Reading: 30 km/h
